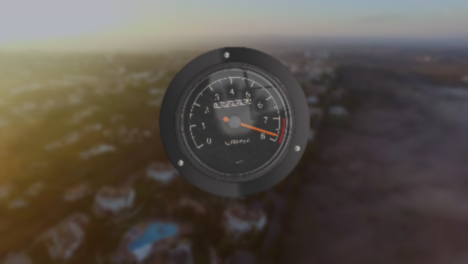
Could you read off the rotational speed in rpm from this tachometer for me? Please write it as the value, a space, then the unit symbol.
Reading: 7750 rpm
